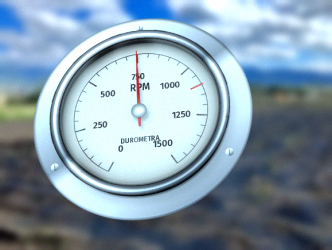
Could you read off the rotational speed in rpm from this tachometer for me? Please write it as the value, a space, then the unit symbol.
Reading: 750 rpm
